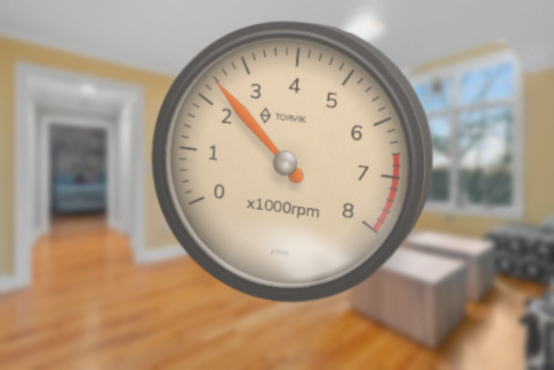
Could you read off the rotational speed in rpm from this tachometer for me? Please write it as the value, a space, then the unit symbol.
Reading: 2400 rpm
